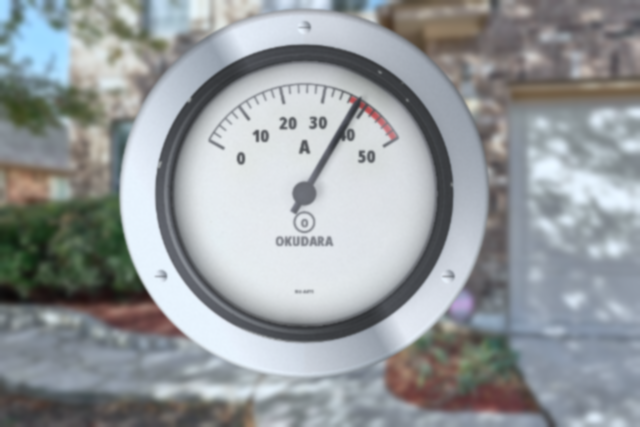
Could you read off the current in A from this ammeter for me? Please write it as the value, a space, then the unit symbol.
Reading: 38 A
